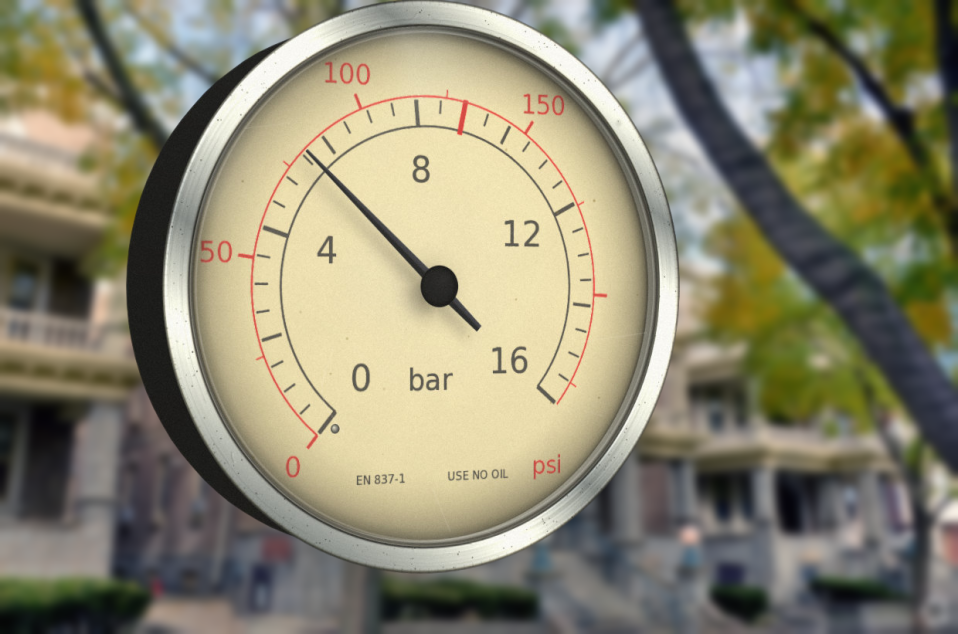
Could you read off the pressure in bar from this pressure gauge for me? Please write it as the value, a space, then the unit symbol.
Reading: 5.5 bar
